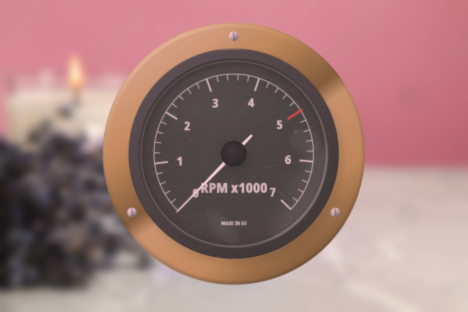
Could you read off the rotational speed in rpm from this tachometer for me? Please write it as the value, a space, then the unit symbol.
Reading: 0 rpm
